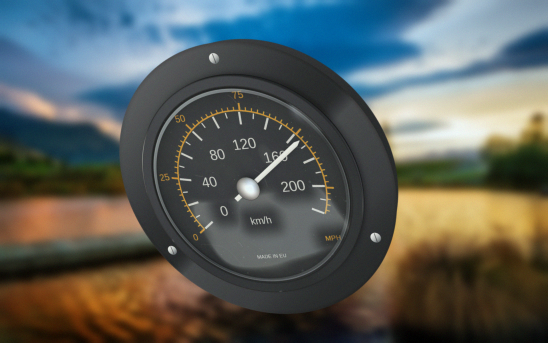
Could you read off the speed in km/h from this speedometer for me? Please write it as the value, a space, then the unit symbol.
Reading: 165 km/h
